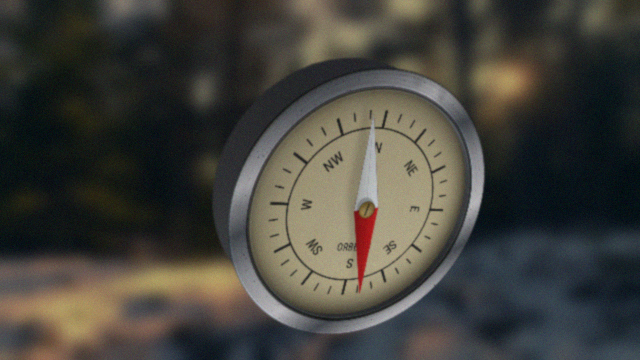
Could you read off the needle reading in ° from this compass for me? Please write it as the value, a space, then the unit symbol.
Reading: 170 °
